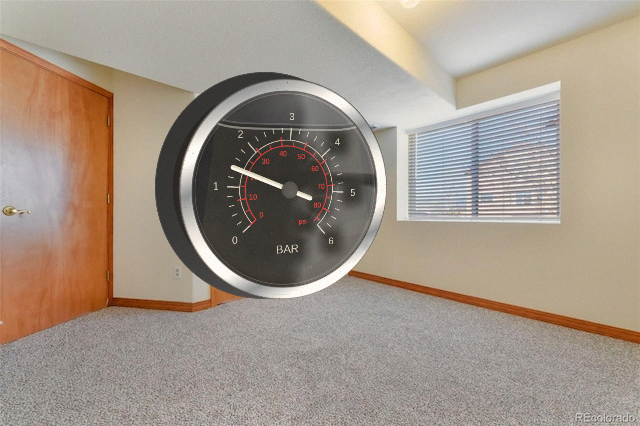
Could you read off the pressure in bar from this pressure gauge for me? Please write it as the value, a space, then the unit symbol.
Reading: 1.4 bar
